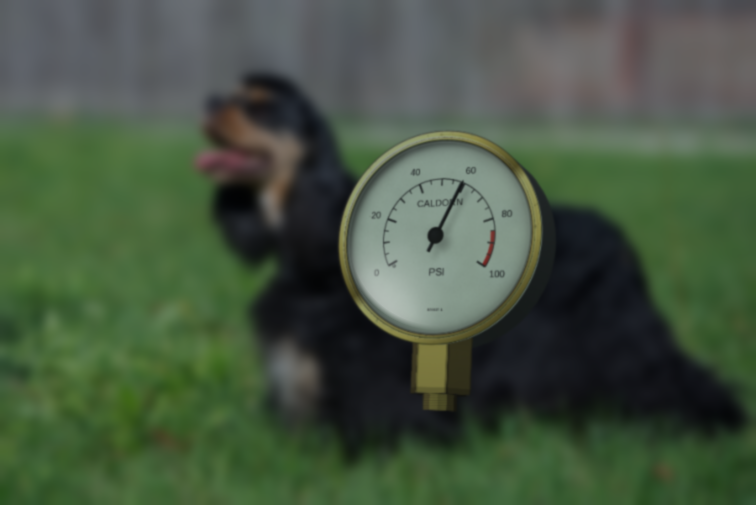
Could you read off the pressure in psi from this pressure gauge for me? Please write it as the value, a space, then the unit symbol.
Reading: 60 psi
